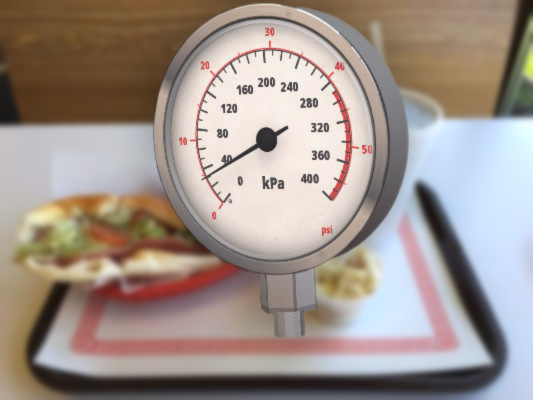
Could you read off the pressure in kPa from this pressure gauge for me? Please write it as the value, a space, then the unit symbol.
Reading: 30 kPa
